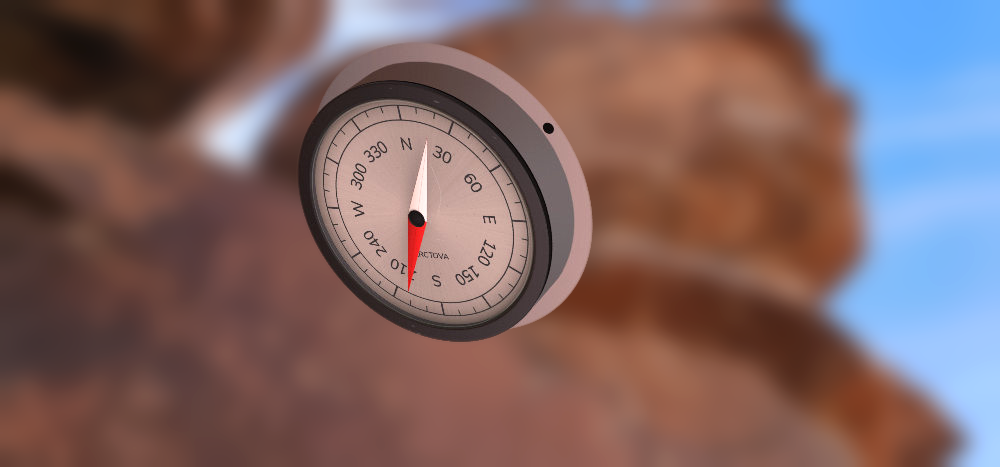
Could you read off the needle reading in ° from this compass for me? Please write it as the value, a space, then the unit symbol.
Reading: 200 °
